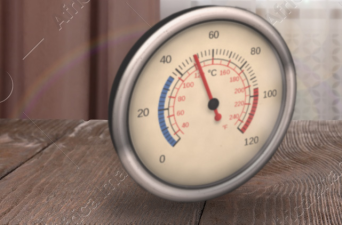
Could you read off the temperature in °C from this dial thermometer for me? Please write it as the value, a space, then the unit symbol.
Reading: 50 °C
